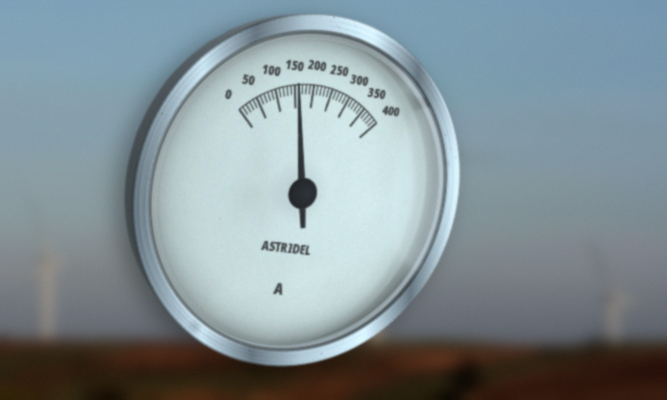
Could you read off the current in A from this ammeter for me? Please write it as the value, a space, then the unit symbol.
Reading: 150 A
